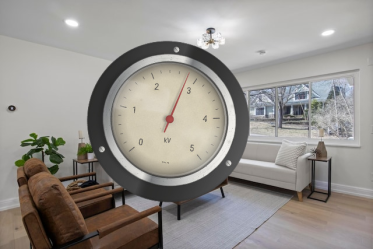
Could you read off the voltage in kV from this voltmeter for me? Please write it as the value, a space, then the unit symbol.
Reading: 2.8 kV
